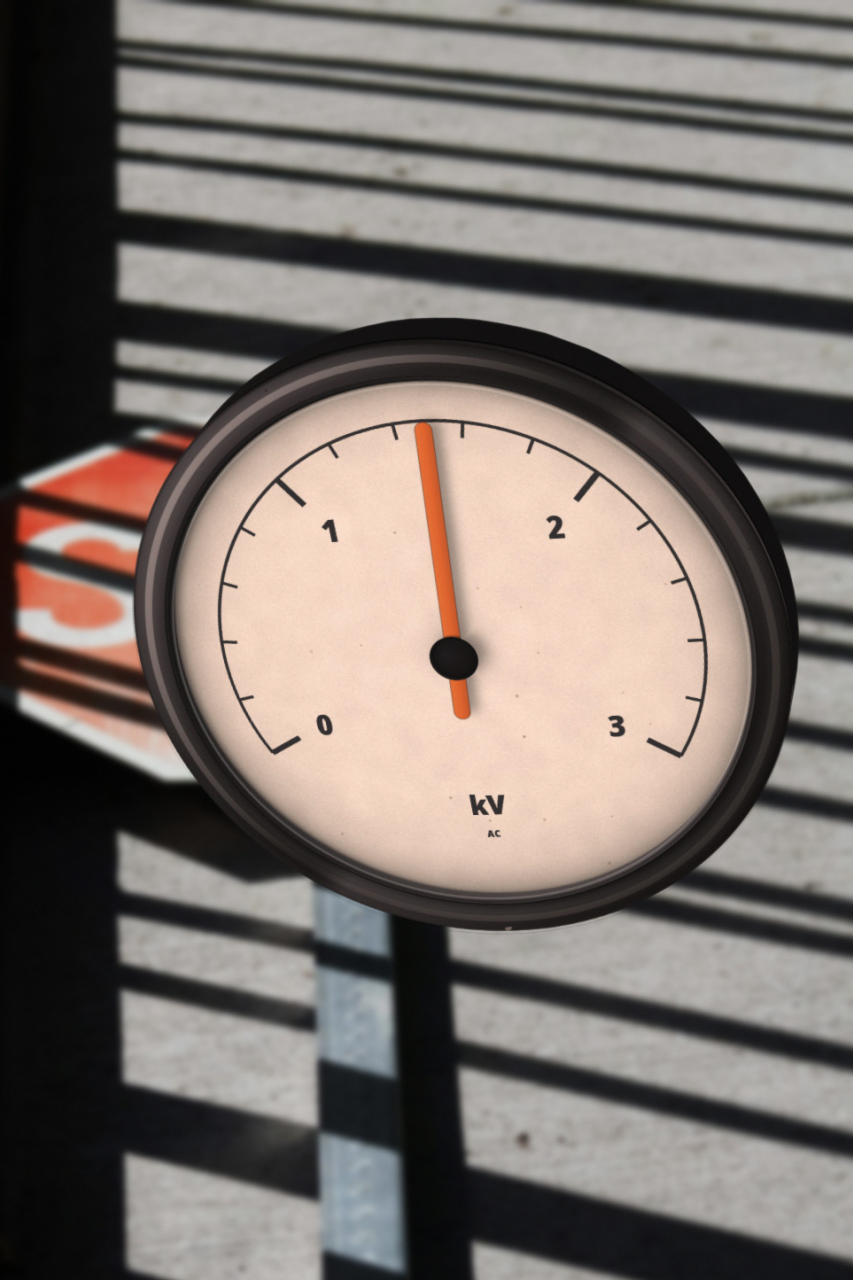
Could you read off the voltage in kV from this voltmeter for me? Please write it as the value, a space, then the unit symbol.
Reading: 1.5 kV
